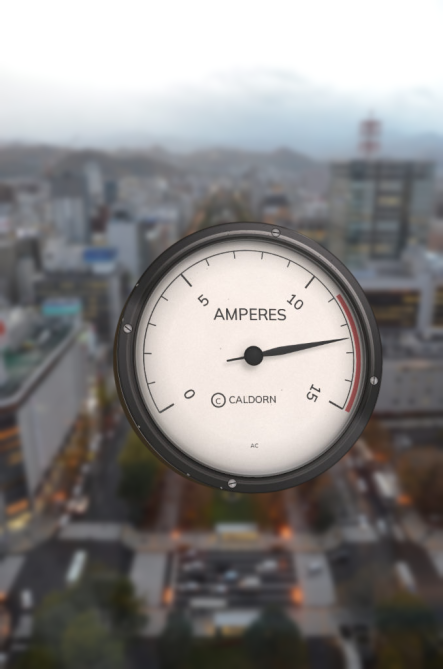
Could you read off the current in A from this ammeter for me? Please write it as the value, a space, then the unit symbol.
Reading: 12.5 A
